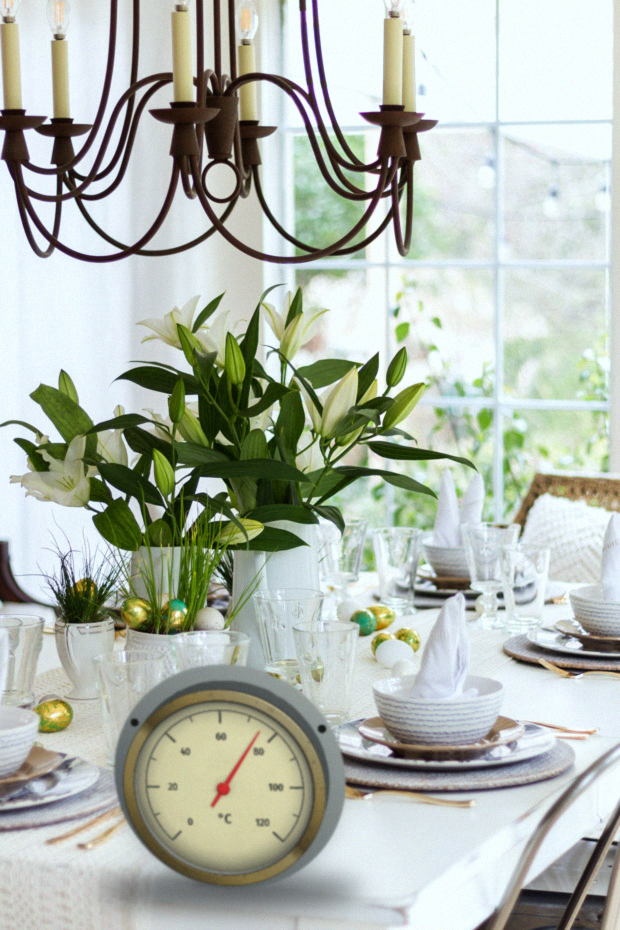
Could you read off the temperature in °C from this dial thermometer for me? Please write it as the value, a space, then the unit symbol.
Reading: 75 °C
